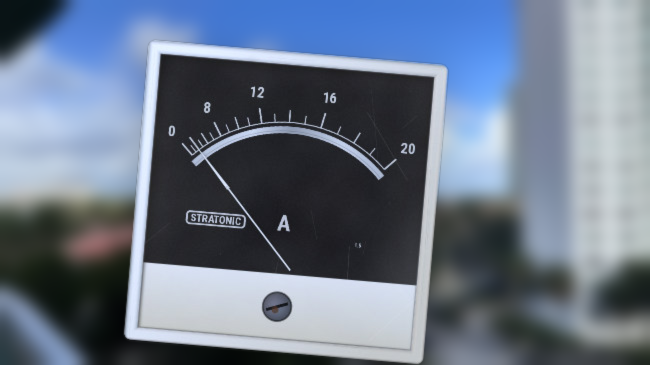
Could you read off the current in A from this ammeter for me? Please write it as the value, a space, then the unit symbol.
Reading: 4 A
